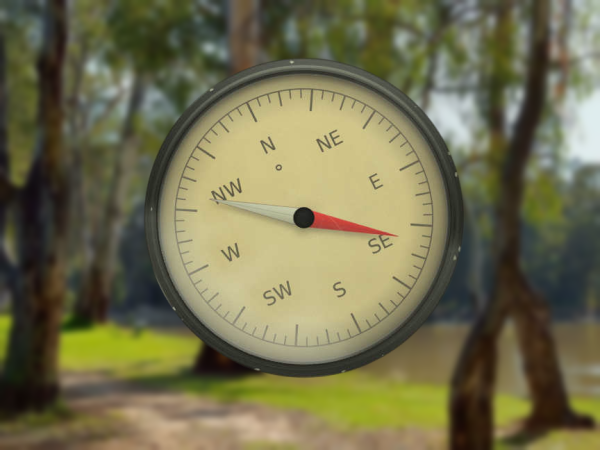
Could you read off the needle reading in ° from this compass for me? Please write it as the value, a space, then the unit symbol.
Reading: 127.5 °
